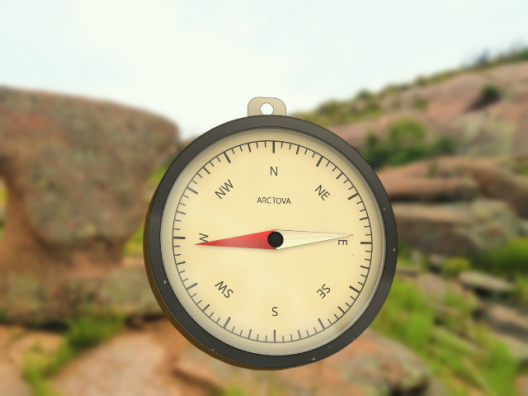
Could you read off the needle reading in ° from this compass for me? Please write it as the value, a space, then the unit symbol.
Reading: 265 °
